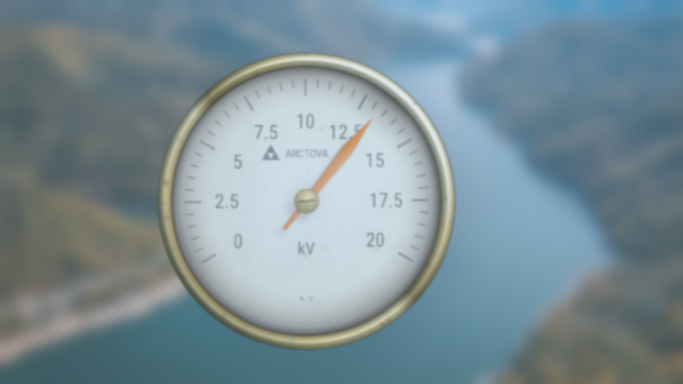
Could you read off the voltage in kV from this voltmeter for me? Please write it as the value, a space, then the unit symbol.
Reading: 13.25 kV
